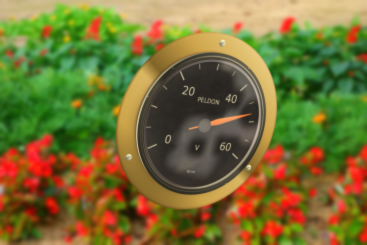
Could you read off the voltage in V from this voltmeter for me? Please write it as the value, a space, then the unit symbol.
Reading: 47.5 V
